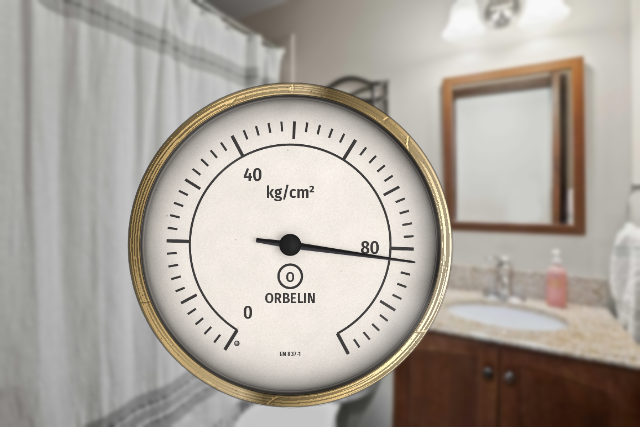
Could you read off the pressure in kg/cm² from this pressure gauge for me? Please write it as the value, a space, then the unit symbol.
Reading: 82 kg/cm²
